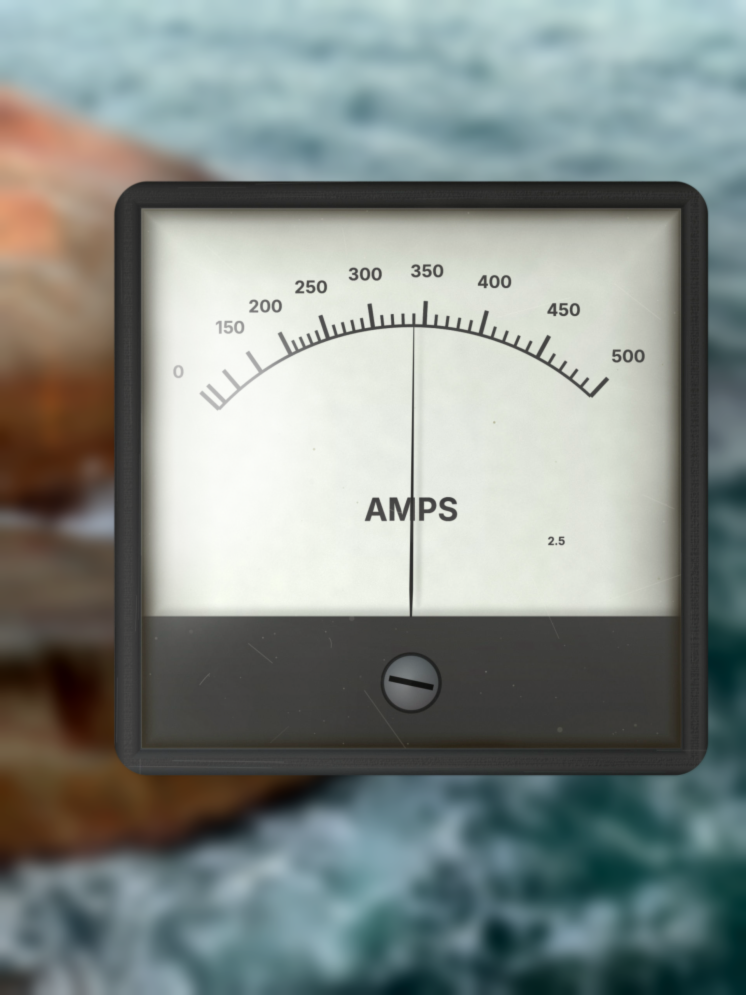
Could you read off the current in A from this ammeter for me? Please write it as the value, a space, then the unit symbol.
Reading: 340 A
